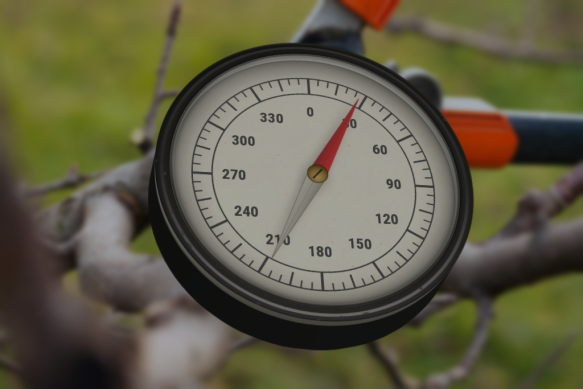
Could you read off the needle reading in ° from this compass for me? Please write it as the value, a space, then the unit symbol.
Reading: 27.5 °
